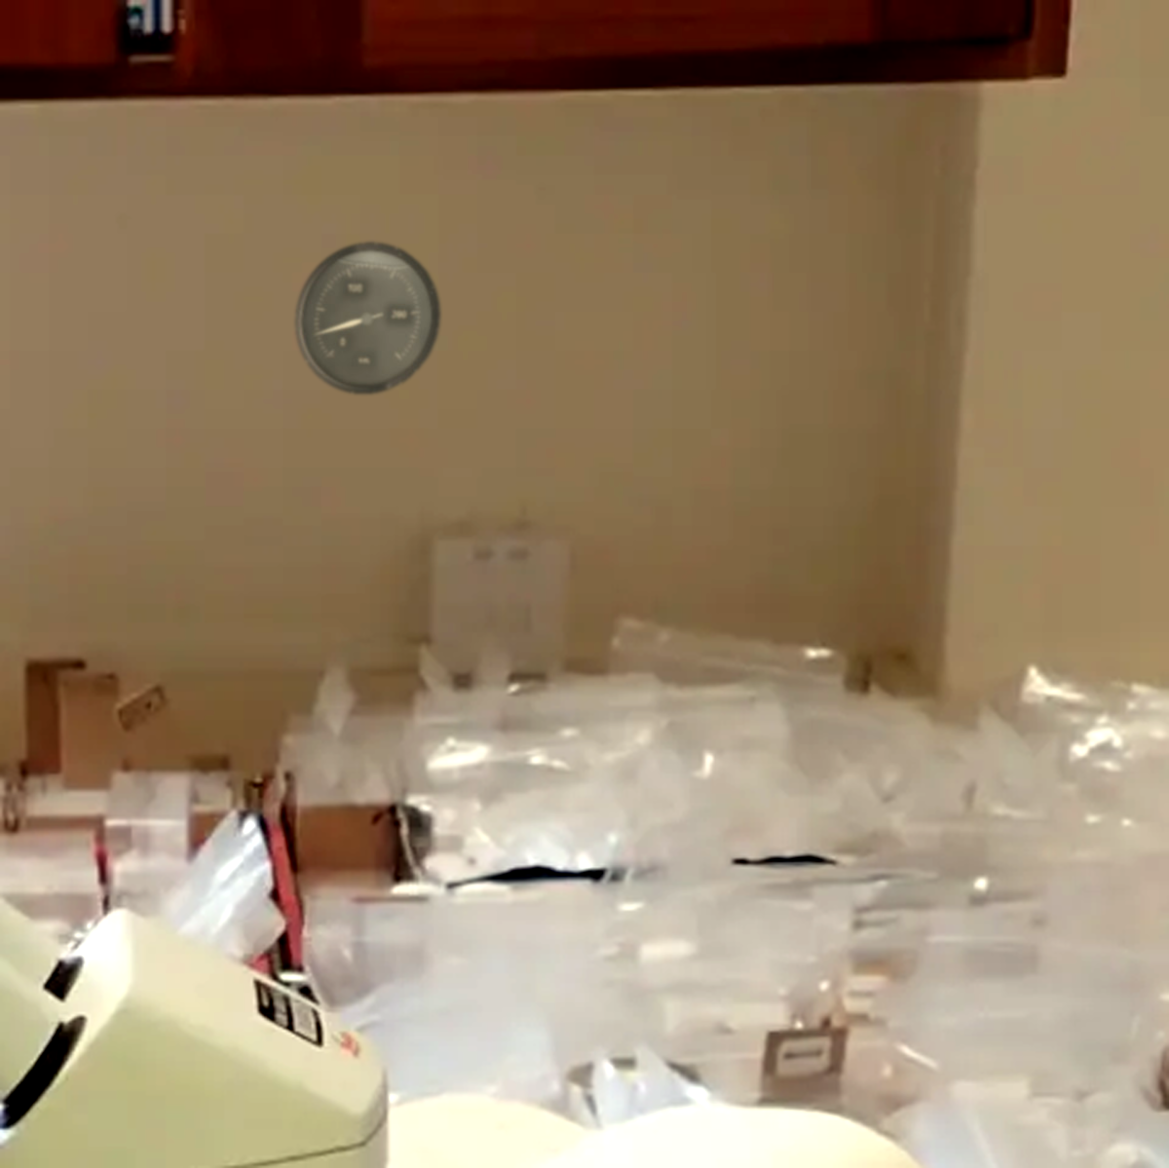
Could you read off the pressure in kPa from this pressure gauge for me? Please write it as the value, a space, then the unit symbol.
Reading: 25 kPa
